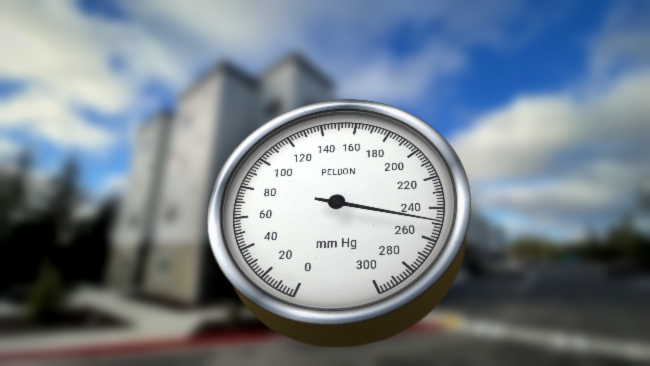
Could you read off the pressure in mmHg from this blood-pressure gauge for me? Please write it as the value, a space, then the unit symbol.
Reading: 250 mmHg
